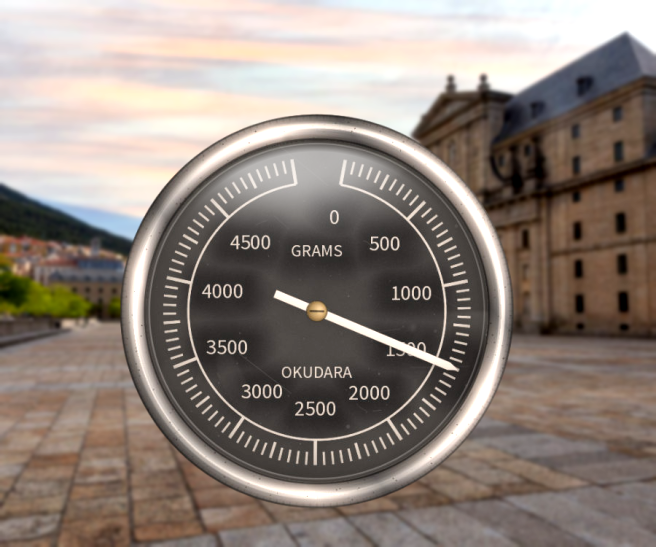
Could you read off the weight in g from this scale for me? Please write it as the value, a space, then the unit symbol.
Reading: 1500 g
